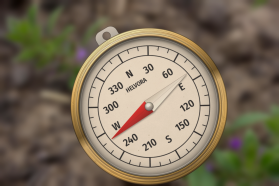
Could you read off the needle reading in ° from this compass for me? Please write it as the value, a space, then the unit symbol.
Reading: 260 °
